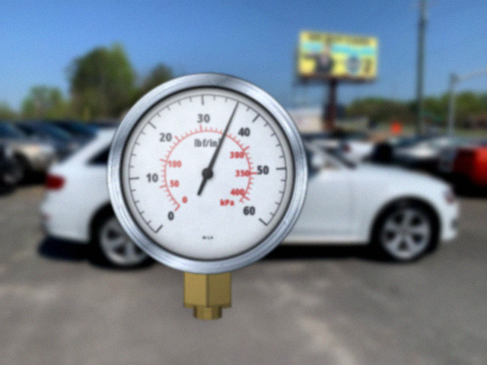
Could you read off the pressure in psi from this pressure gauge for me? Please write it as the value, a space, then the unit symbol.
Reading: 36 psi
